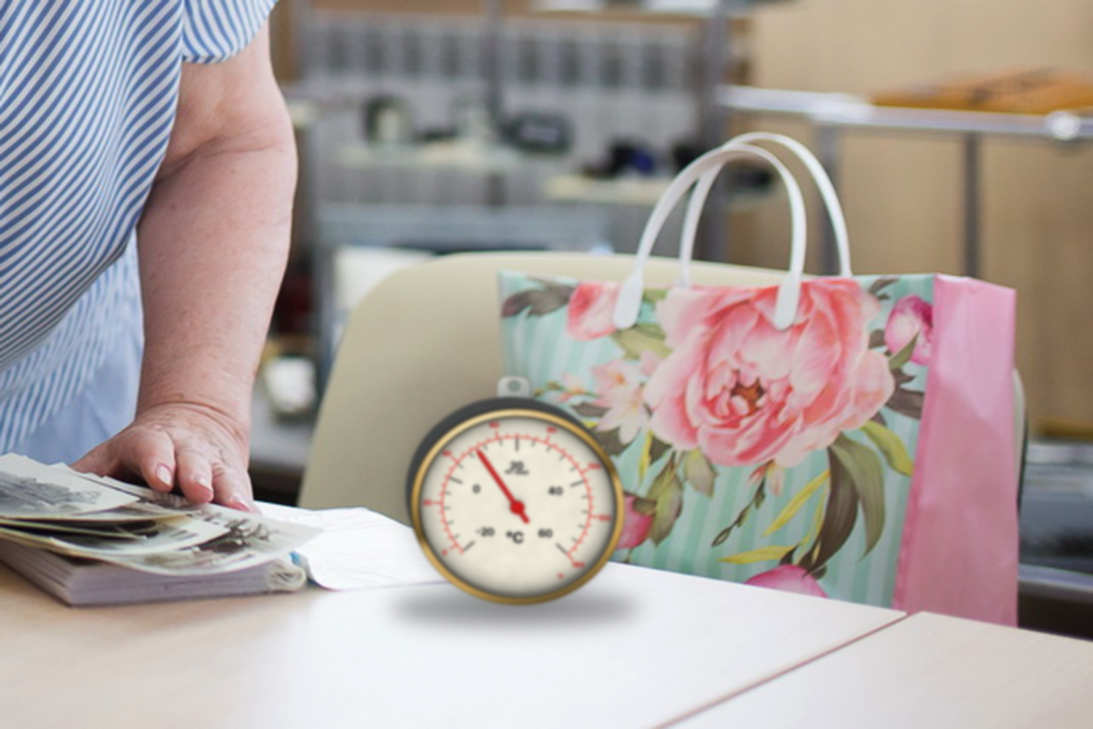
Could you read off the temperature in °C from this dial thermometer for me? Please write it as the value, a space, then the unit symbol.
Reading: 10 °C
